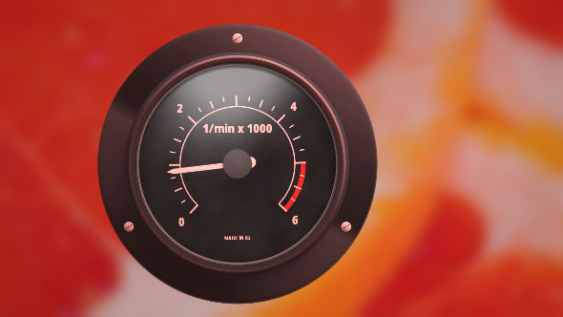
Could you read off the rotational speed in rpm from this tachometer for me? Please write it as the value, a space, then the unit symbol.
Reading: 875 rpm
